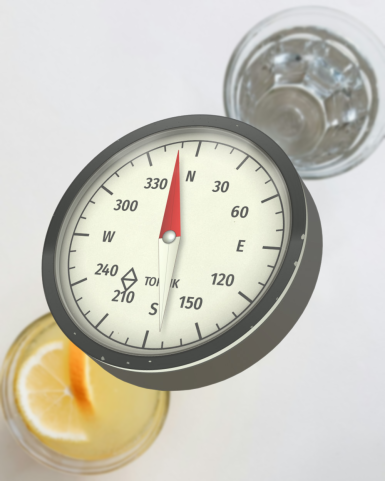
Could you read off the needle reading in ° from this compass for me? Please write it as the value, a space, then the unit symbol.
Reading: 350 °
